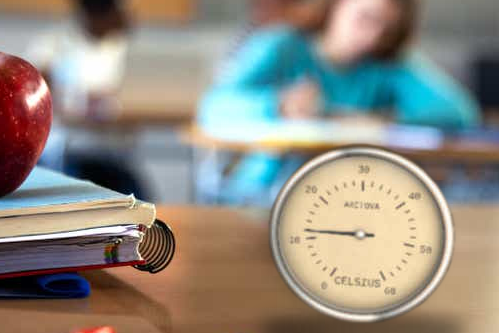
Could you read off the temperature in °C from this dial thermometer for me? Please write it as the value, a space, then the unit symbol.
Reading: 12 °C
